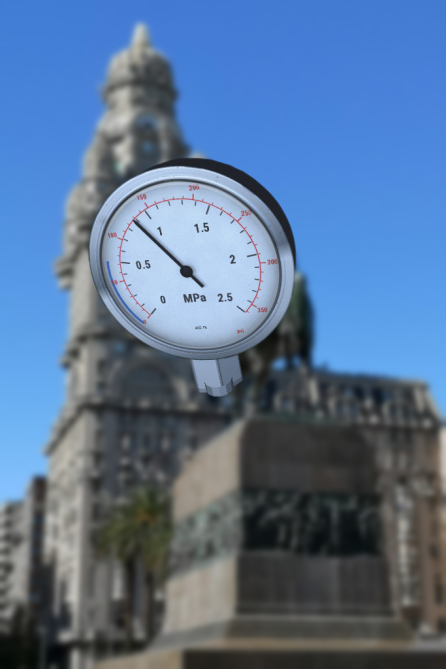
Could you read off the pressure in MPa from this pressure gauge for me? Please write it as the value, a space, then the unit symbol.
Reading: 0.9 MPa
